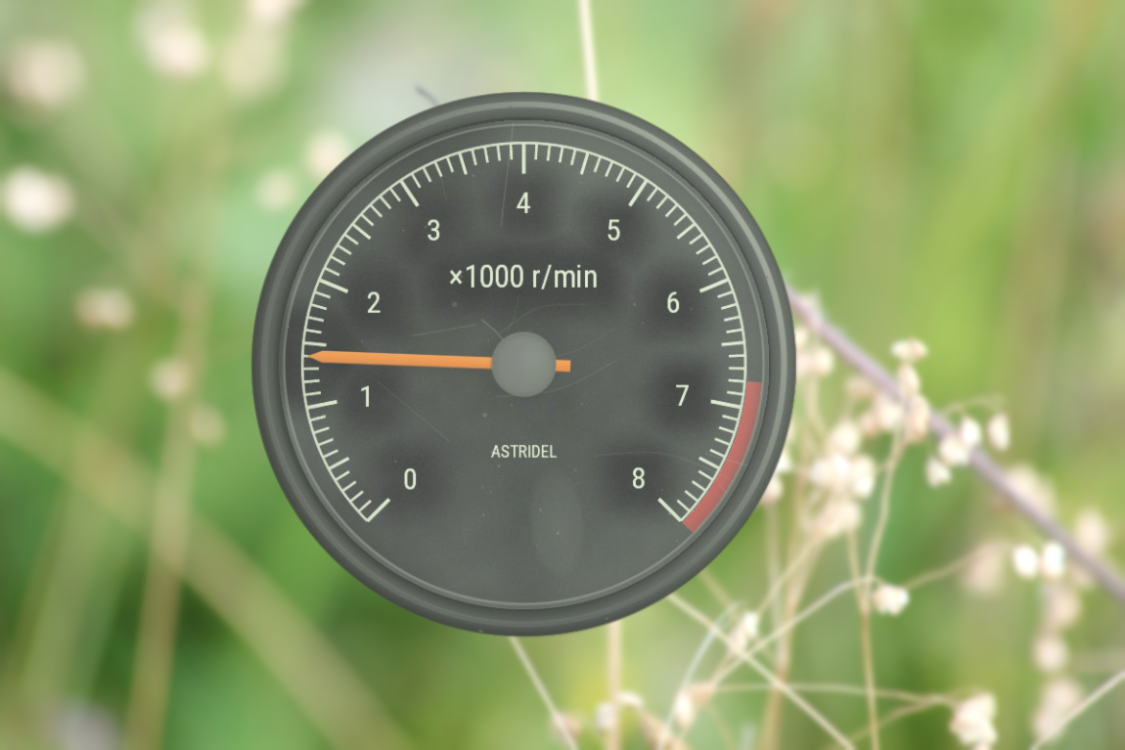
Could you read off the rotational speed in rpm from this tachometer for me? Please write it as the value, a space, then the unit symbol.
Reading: 1400 rpm
